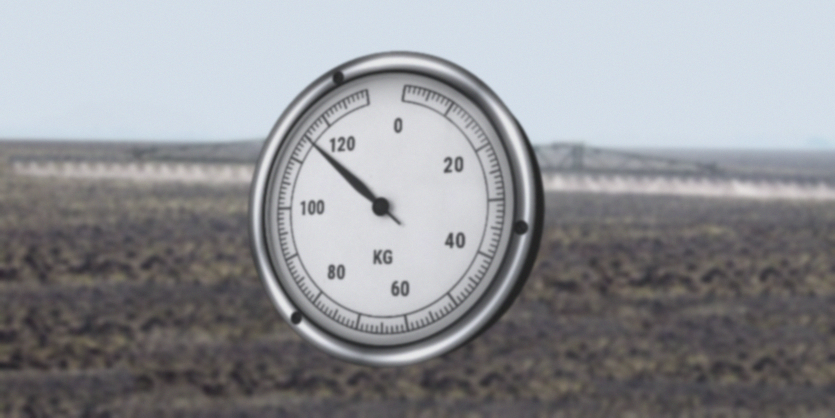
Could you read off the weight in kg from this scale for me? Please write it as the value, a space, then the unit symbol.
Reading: 115 kg
